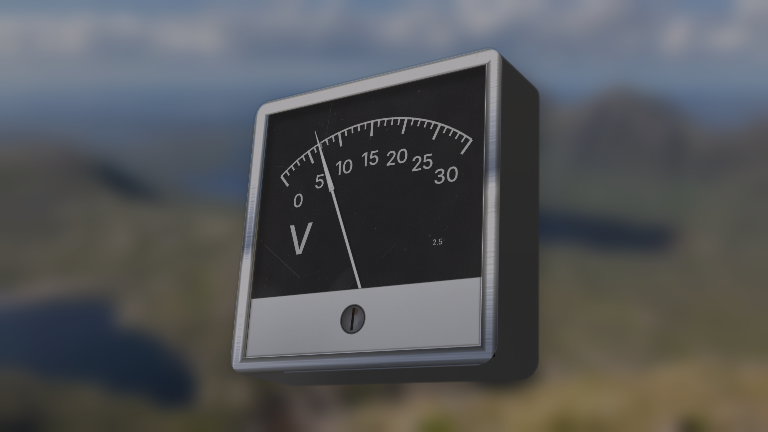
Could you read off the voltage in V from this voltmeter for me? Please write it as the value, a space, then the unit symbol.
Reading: 7 V
